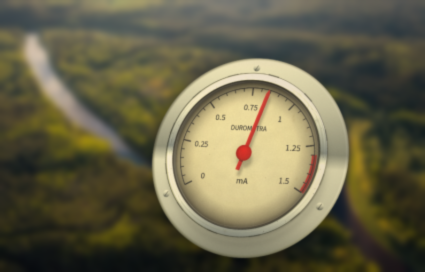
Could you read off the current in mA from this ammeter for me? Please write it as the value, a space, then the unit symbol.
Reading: 0.85 mA
